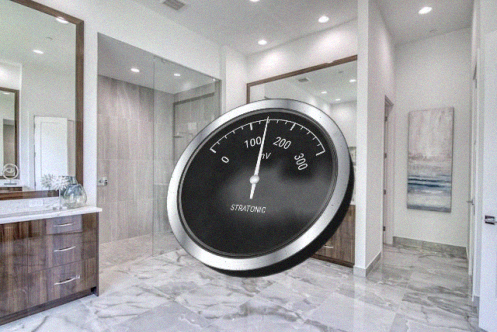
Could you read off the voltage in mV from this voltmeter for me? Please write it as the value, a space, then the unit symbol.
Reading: 140 mV
